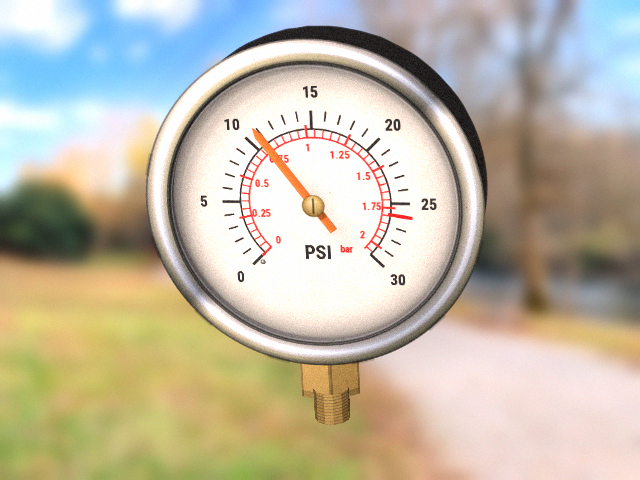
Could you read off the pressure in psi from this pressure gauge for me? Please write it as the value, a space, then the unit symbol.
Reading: 11 psi
